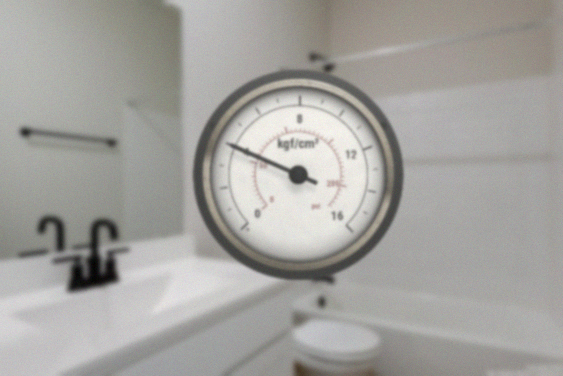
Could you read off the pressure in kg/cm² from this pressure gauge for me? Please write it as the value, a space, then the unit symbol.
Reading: 4 kg/cm²
